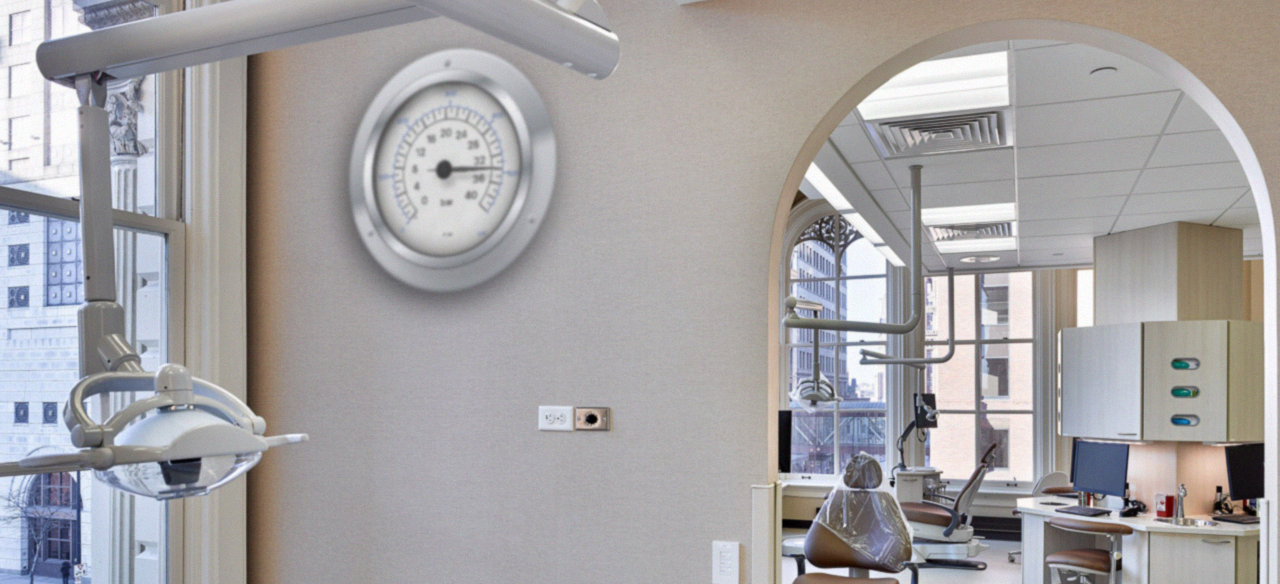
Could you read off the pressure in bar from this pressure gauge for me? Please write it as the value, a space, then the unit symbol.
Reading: 34 bar
